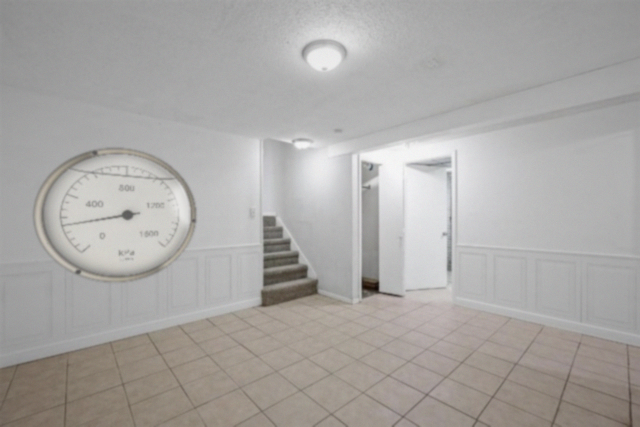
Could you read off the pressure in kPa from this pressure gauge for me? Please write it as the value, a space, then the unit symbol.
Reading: 200 kPa
